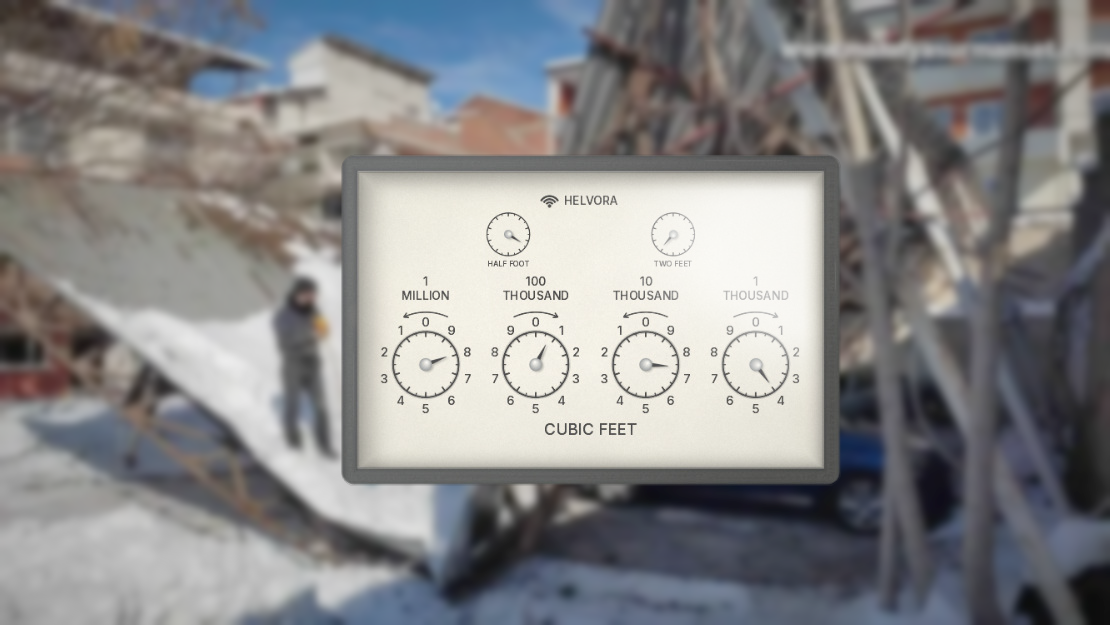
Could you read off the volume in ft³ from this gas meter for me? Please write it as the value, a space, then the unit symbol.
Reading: 807400 ft³
